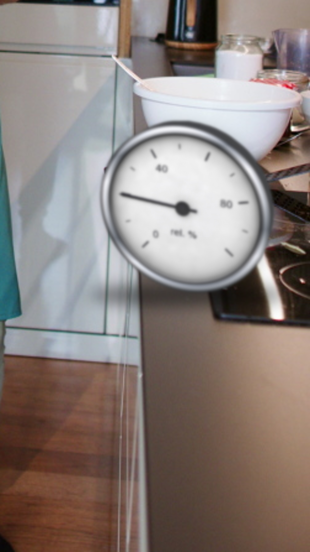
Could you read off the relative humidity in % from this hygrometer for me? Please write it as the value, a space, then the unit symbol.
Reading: 20 %
